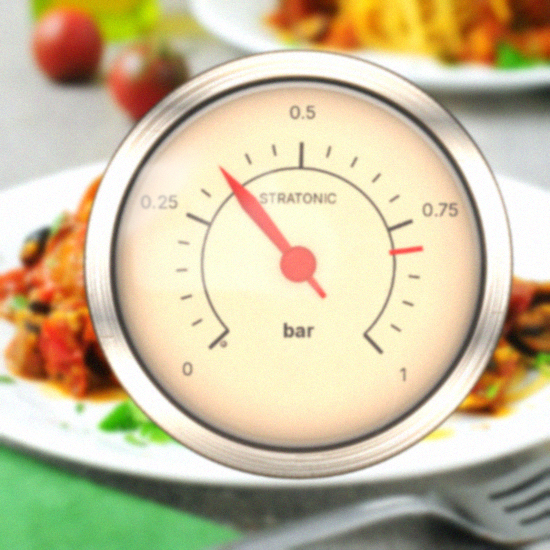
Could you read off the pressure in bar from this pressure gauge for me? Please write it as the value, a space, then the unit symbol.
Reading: 0.35 bar
